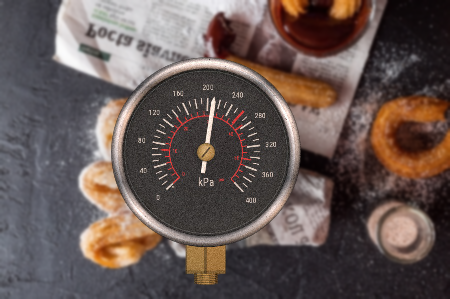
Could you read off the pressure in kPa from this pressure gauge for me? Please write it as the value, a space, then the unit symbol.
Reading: 210 kPa
